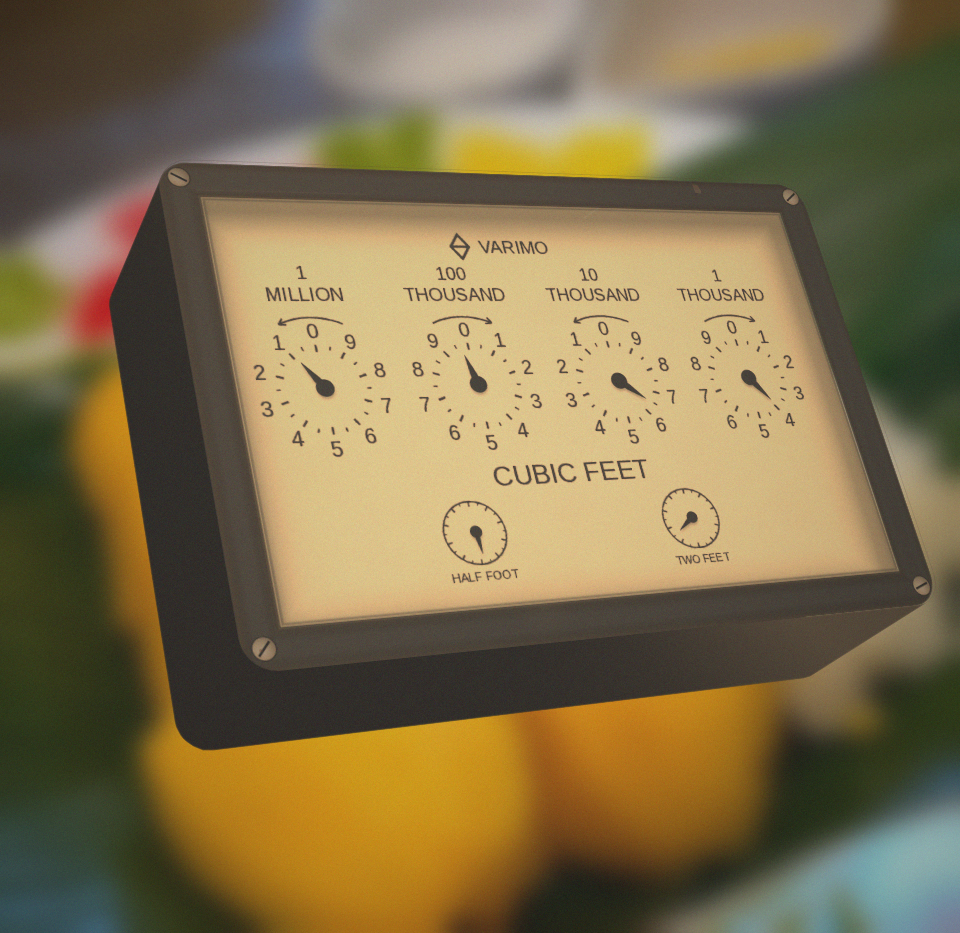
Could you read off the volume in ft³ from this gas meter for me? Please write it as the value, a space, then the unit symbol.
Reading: 96400 ft³
